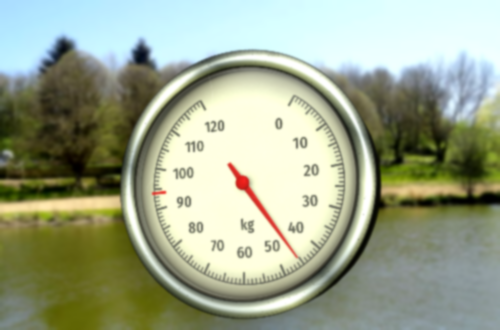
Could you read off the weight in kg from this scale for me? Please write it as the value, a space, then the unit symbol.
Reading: 45 kg
